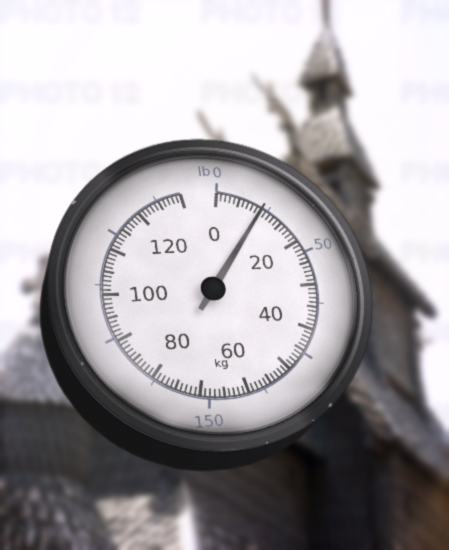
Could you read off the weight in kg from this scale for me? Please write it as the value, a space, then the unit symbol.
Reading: 10 kg
